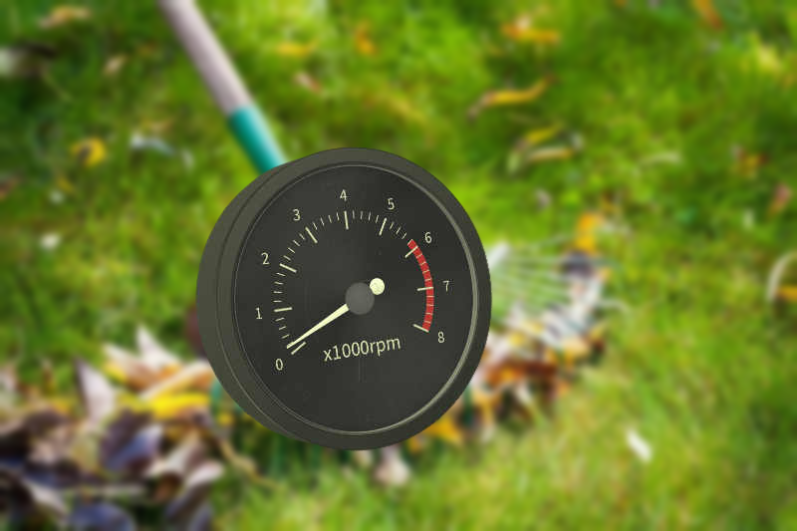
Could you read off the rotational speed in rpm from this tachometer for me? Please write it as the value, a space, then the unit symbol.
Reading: 200 rpm
